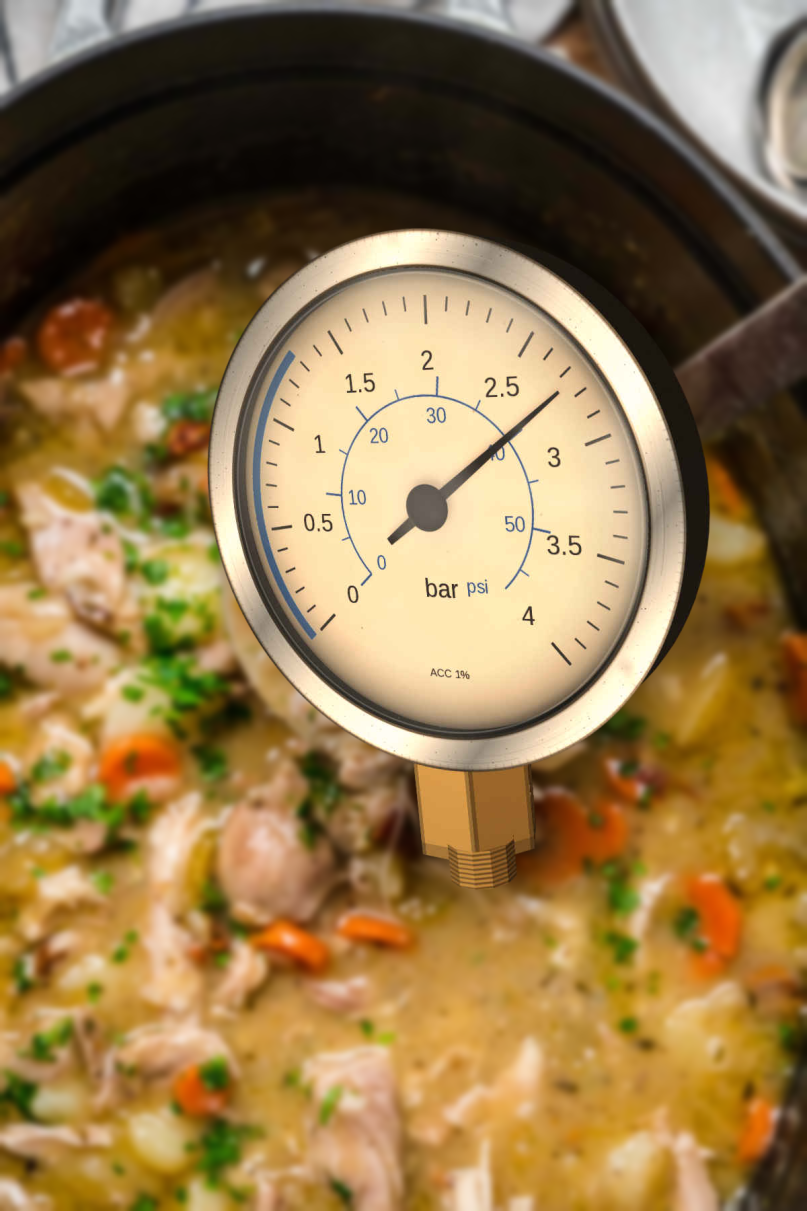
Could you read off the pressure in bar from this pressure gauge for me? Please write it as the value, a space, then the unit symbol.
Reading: 2.75 bar
